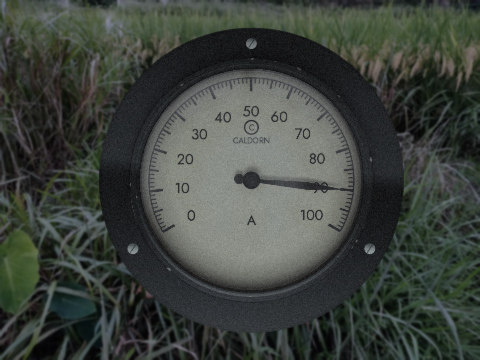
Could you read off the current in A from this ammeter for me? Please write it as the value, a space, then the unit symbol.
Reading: 90 A
